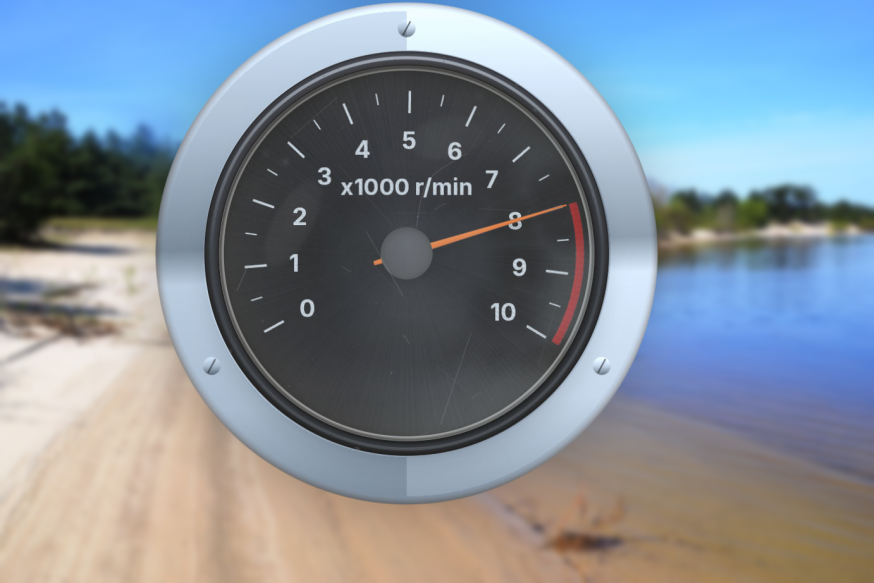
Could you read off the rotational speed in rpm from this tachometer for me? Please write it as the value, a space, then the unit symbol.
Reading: 8000 rpm
